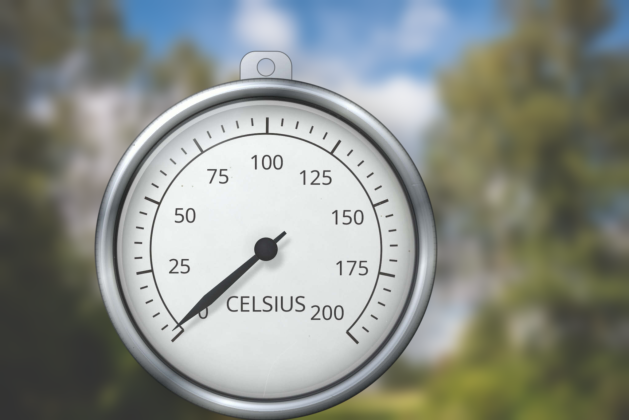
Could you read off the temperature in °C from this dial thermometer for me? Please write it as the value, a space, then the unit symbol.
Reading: 2.5 °C
